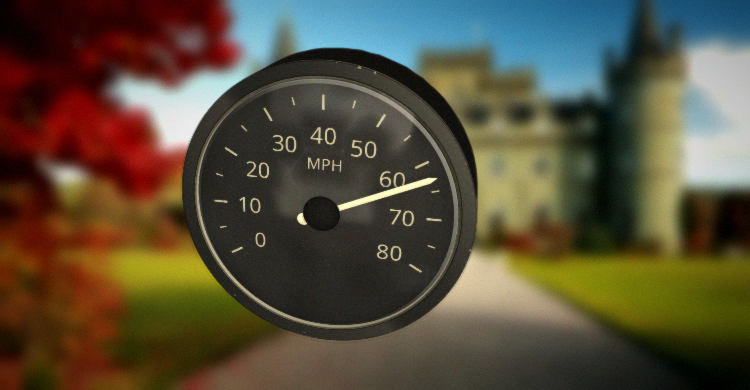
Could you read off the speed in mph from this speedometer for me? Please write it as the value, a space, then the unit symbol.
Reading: 62.5 mph
